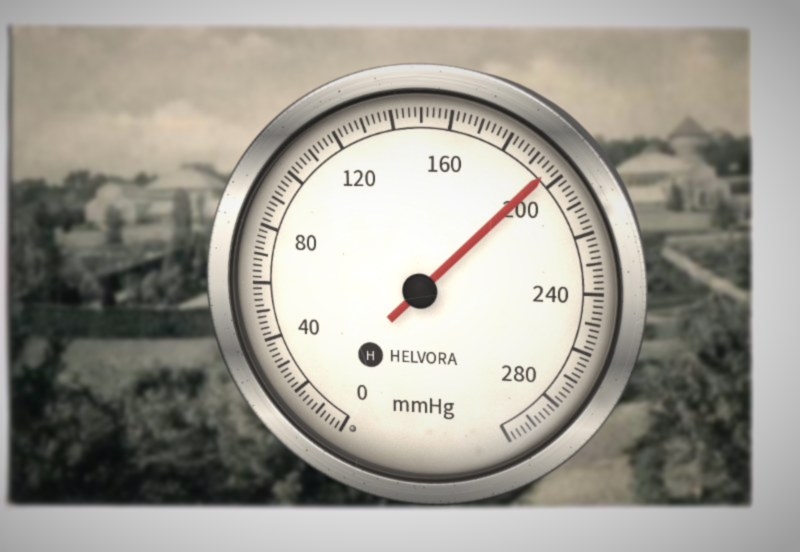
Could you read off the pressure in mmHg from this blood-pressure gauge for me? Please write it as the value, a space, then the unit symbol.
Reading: 196 mmHg
